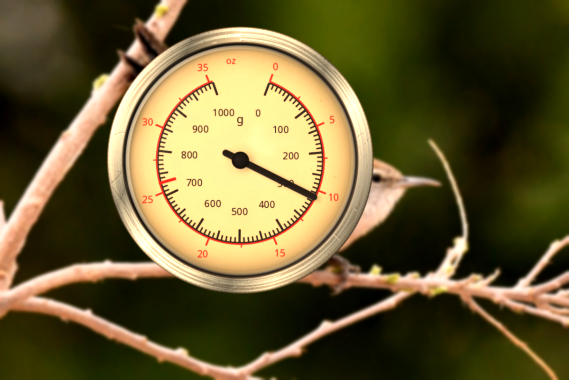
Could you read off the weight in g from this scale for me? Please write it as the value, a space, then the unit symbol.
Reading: 300 g
